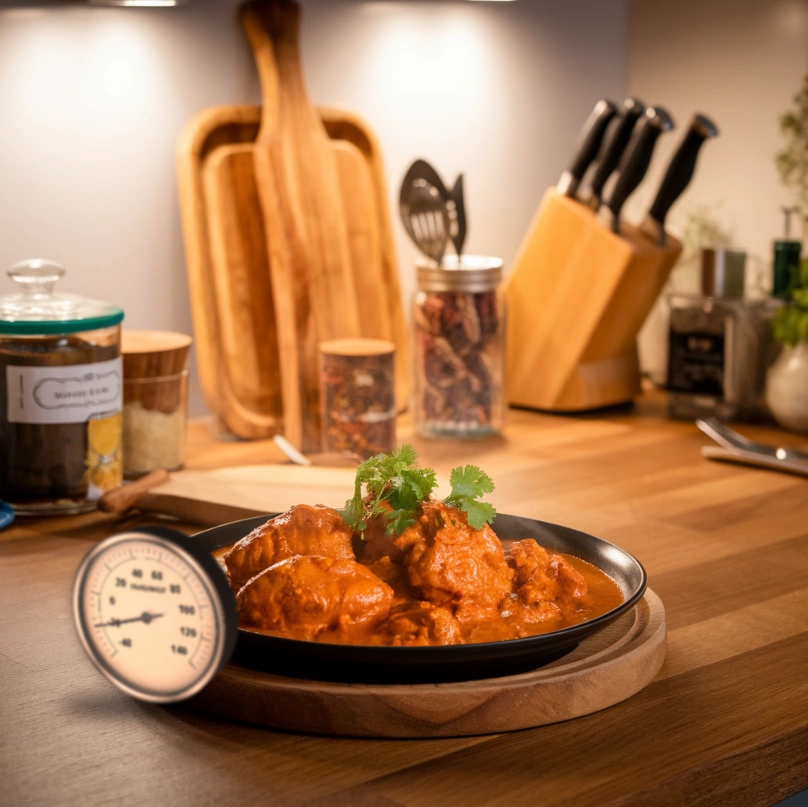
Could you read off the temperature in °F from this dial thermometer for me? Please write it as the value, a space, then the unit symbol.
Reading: -20 °F
